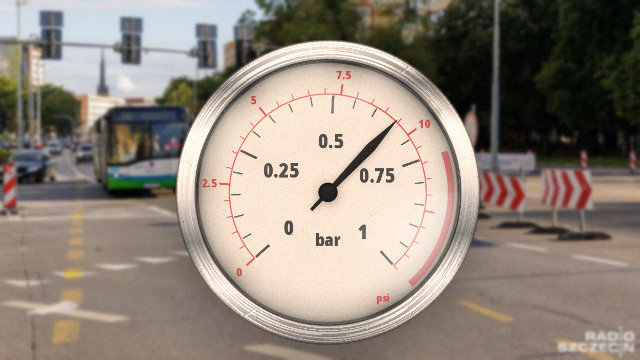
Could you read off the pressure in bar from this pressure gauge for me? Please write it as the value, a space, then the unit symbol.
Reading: 0.65 bar
